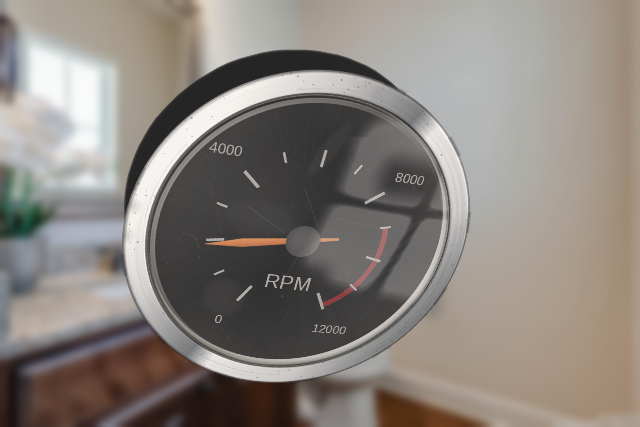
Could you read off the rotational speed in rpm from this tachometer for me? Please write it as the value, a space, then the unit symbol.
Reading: 2000 rpm
